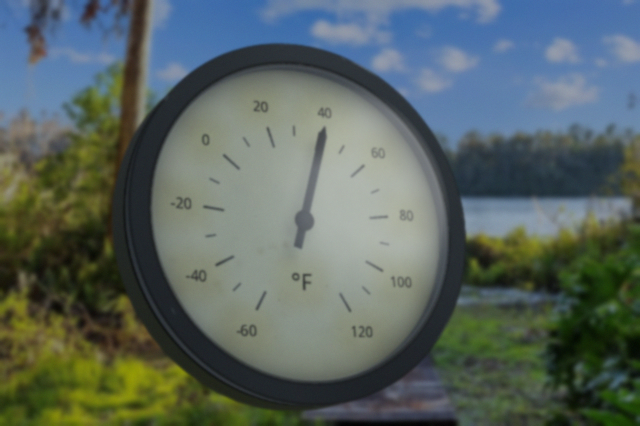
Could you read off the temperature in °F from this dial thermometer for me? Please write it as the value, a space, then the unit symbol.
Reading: 40 °F
